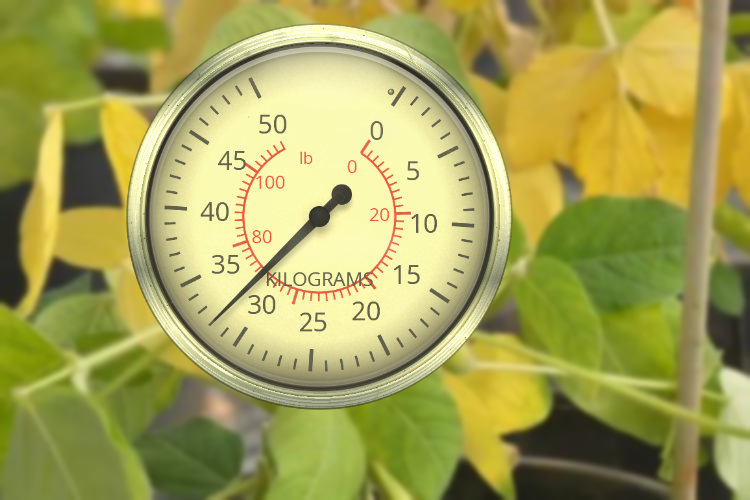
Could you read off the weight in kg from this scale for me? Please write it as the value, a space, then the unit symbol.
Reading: 32 kg
